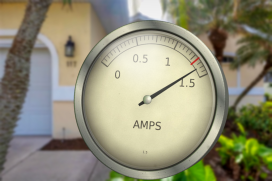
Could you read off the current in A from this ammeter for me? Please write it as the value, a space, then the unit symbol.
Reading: 1.4 A
